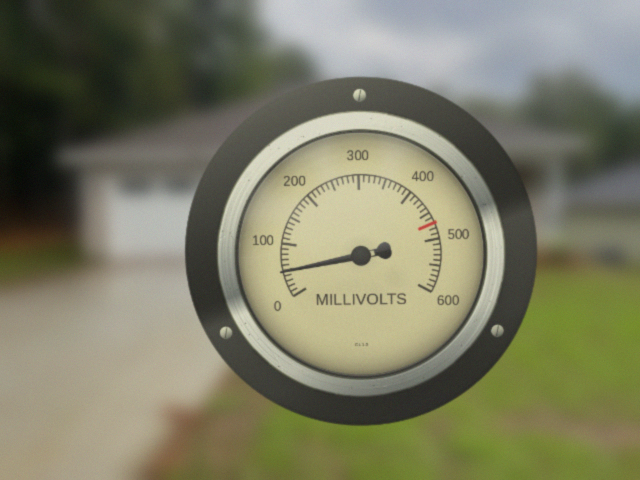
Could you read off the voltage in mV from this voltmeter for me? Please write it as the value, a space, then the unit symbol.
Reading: 50 mV
